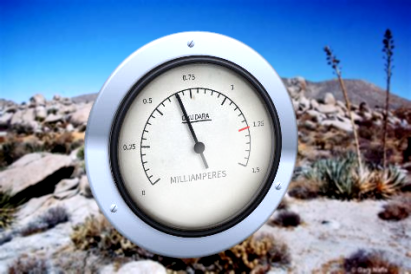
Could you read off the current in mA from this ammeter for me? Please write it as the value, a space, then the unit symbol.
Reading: 0.65 mA
